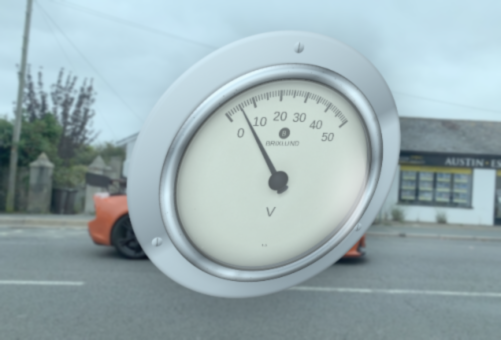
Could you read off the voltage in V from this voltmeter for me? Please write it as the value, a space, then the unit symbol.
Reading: 5 V
